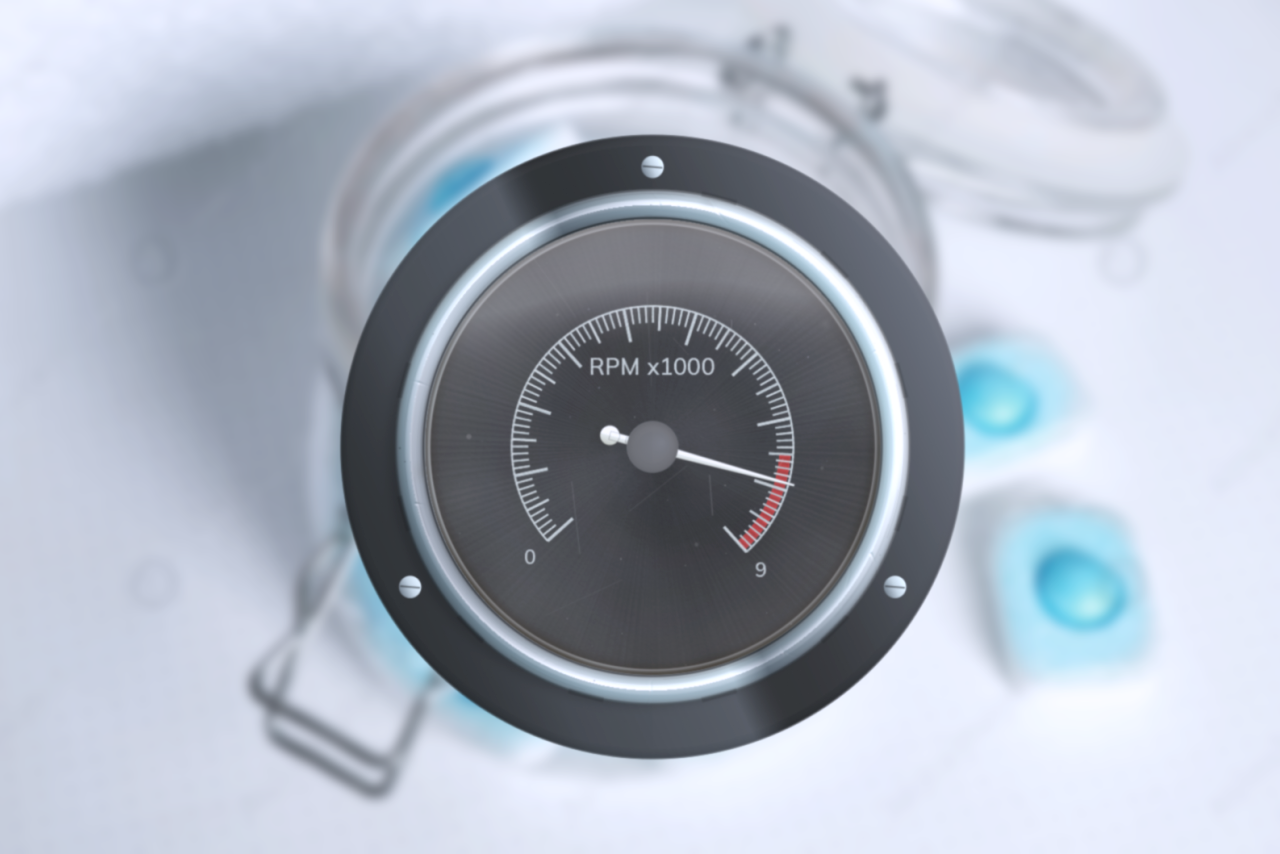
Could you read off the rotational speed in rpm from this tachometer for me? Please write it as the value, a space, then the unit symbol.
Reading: 7900 rpm
